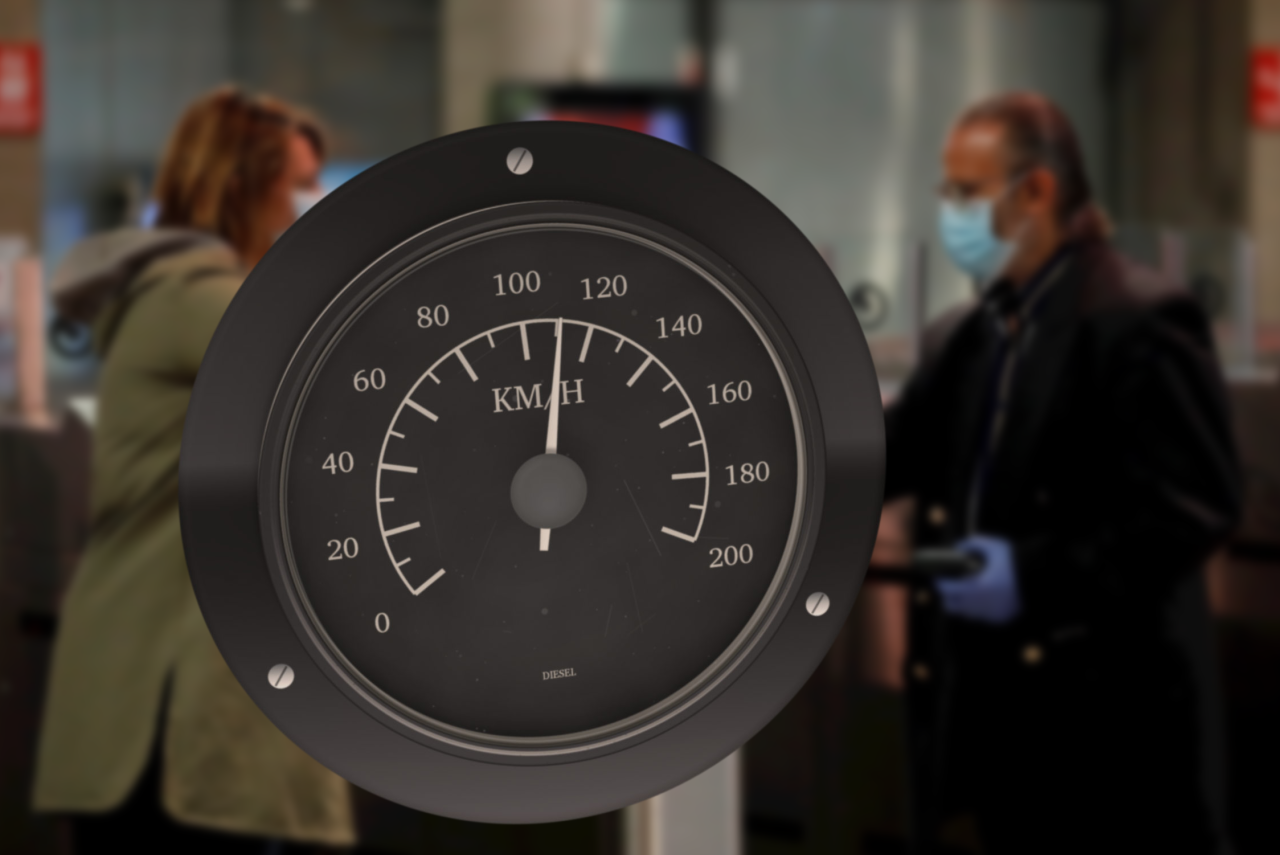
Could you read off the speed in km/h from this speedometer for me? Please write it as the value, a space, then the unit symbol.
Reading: 110 km/h
